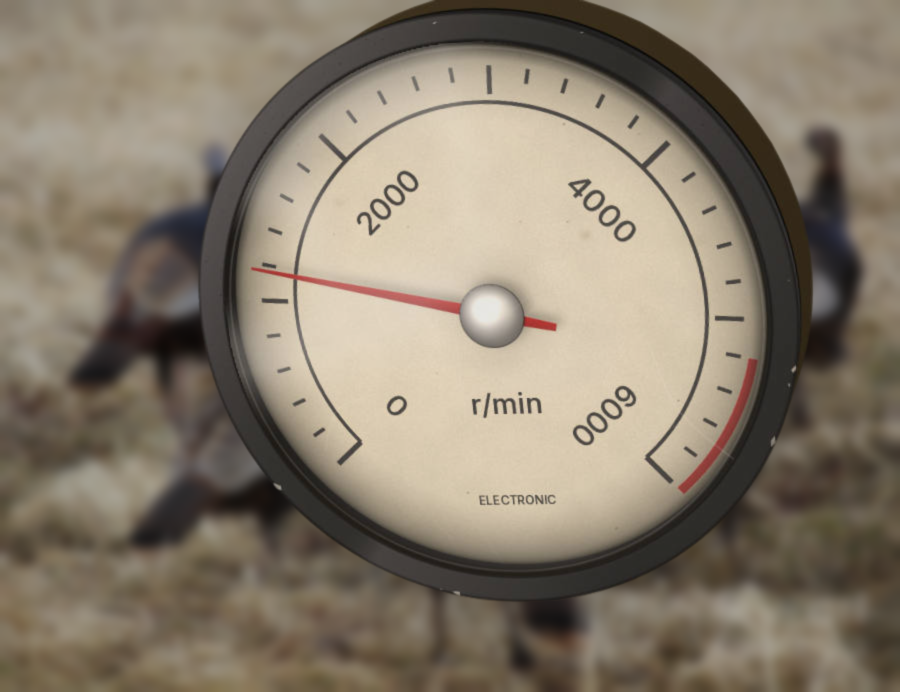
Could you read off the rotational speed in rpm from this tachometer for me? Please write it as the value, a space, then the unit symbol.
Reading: 1200 rpm
